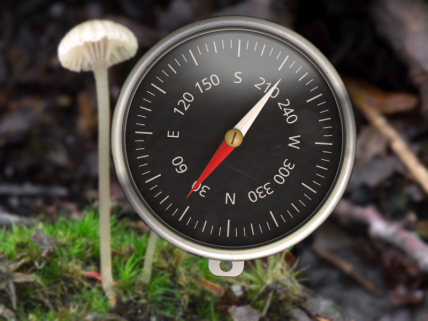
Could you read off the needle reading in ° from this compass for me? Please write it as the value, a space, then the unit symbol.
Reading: 35 °
